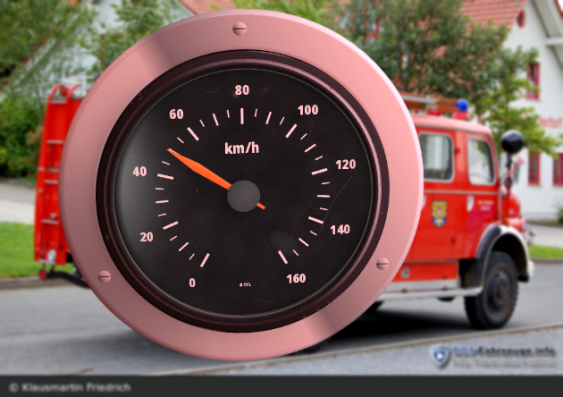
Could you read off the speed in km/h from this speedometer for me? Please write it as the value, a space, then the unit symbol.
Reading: 50 km/h
